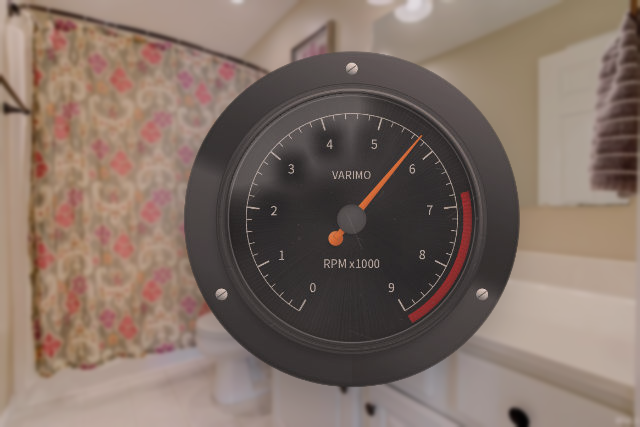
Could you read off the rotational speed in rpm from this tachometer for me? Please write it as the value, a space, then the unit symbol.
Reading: 5700 rpm
